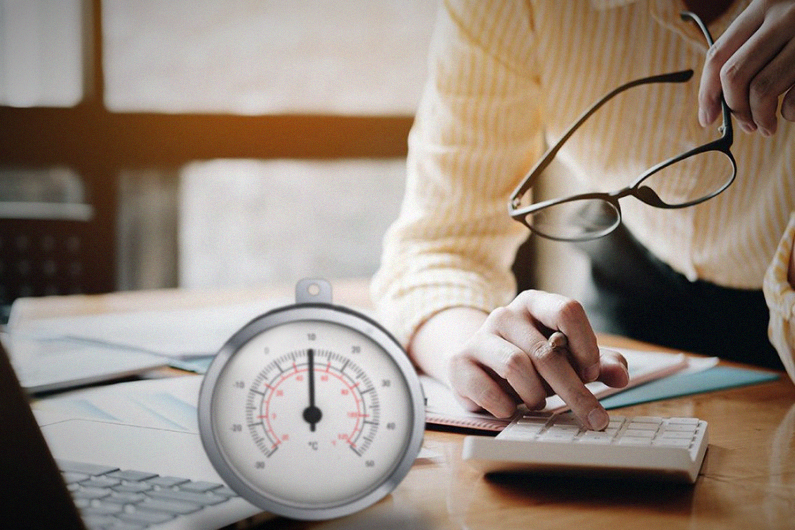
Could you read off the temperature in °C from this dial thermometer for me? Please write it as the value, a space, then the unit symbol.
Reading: 10 °C
